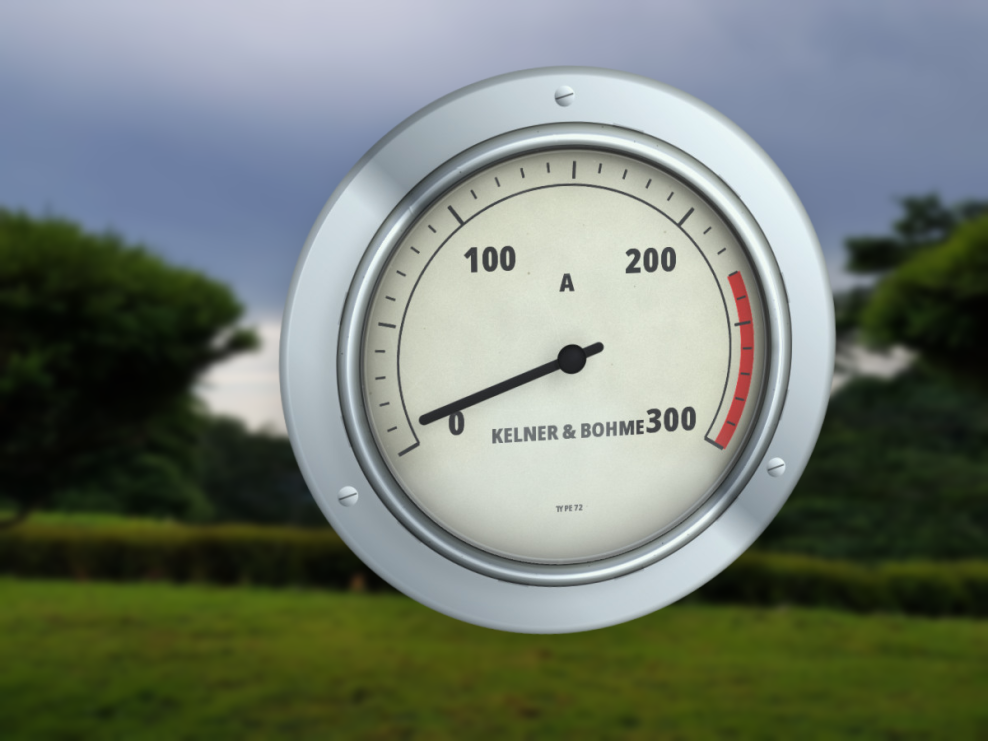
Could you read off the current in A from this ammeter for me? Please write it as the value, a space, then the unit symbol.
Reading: 10 A
